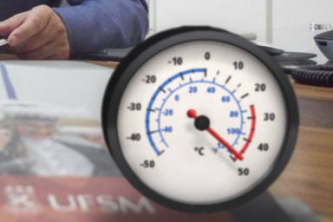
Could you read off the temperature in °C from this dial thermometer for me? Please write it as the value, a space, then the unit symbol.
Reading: 47.5 °C
